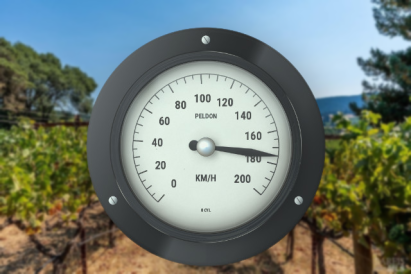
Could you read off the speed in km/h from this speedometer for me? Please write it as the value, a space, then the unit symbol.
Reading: 175 km/h
